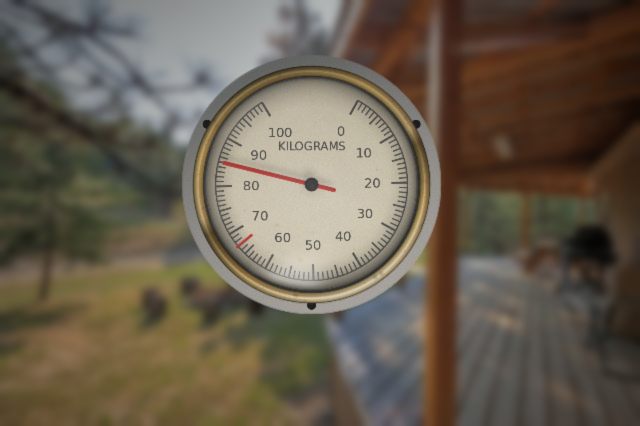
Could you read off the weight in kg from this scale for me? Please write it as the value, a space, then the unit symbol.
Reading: 85 kg
